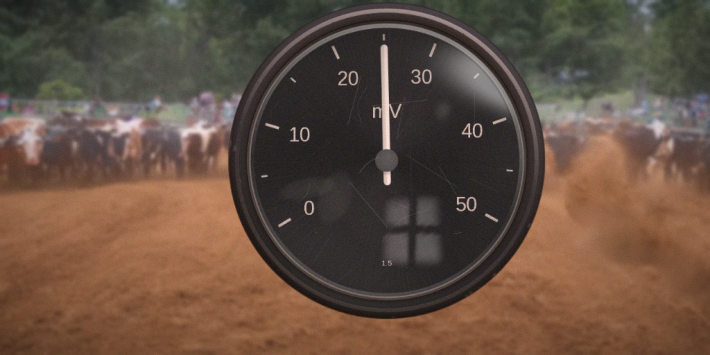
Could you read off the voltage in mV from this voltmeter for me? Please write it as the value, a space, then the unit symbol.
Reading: 25 mV
